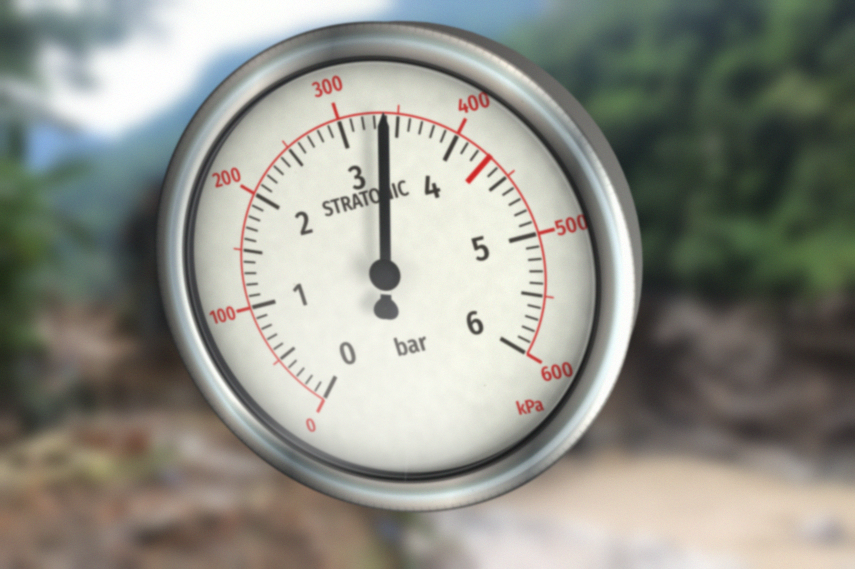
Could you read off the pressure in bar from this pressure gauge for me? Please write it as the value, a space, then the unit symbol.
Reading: 3.4 bar
